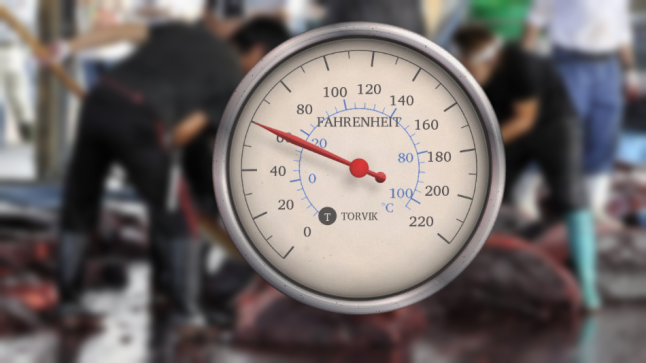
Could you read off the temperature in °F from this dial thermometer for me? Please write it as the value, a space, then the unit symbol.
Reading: 60 °F
